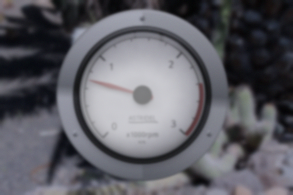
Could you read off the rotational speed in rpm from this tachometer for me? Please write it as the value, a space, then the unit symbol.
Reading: 700 rpm
